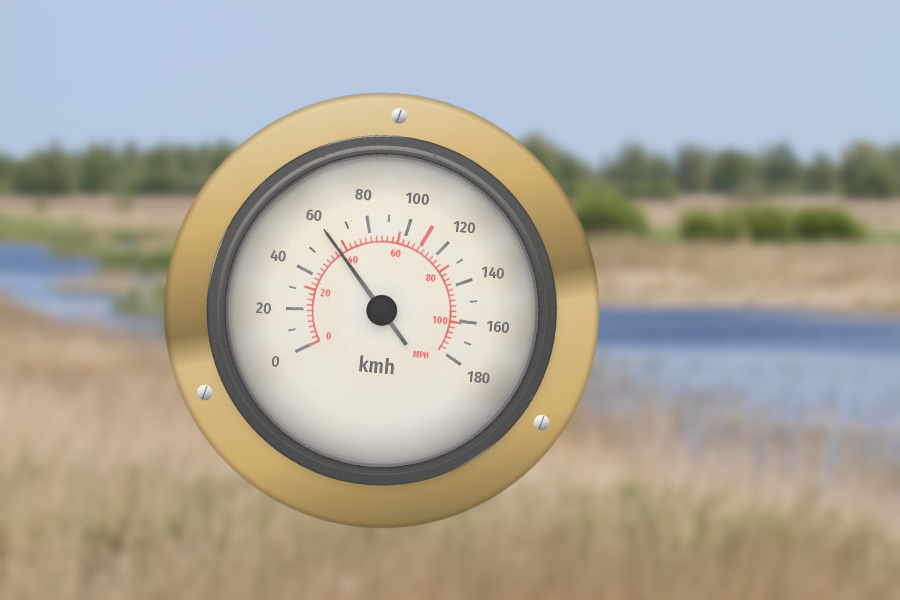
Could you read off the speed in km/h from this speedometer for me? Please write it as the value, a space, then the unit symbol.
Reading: 60 km/h
